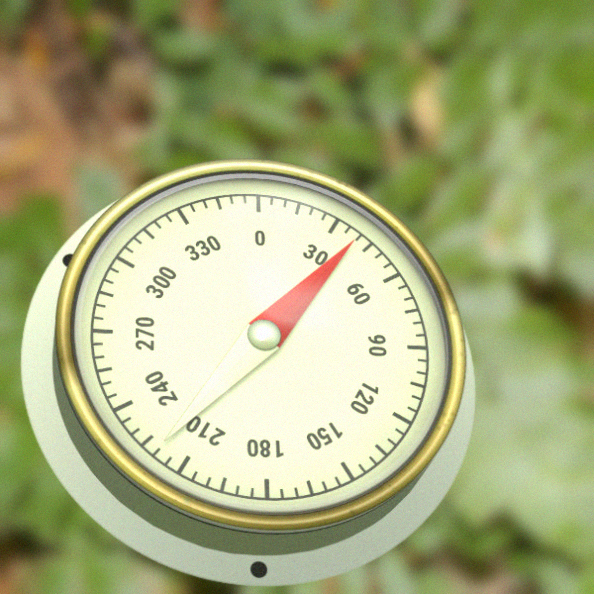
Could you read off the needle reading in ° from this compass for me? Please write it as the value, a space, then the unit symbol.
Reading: 40 °
